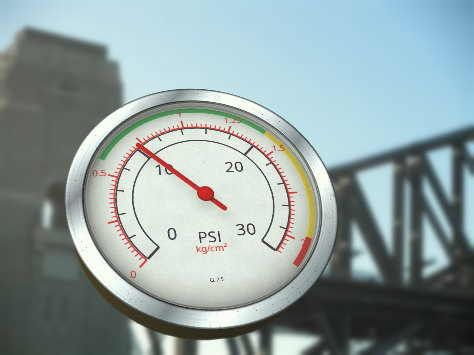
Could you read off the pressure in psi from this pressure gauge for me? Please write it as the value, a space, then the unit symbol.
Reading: 10 psi
